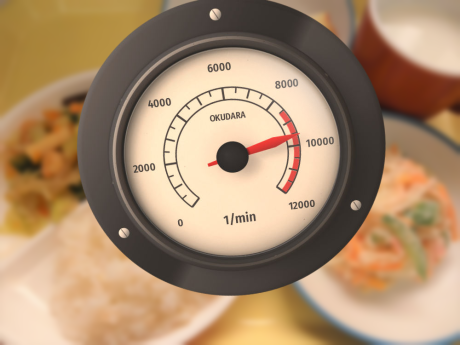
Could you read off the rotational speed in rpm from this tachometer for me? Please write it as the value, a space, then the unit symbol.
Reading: 9500 rpm
